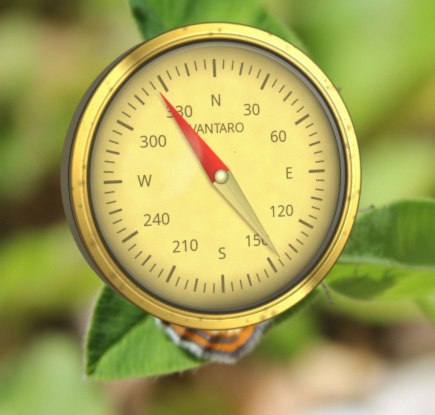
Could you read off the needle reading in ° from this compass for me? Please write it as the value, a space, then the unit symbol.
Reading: 325 °
